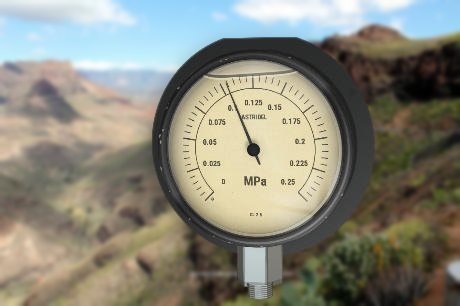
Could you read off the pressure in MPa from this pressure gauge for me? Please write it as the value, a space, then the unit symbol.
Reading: 0.105 MPa
